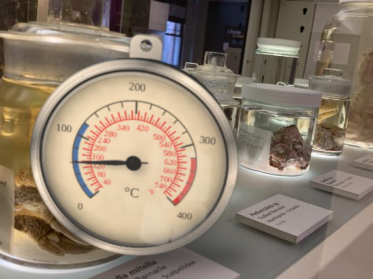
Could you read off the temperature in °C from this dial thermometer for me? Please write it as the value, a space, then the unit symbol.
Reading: 60 °C
